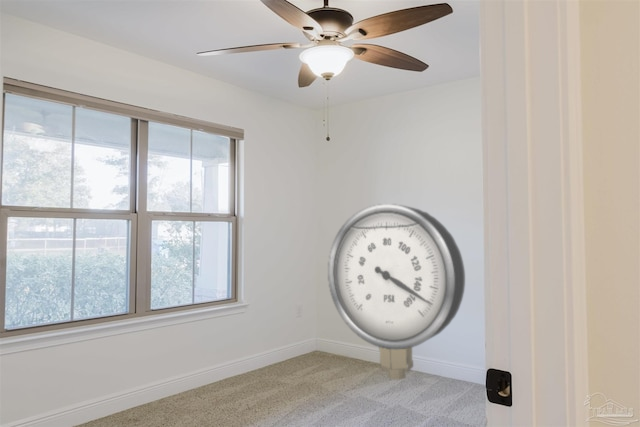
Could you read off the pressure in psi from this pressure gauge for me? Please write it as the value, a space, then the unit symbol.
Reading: 150 psi
